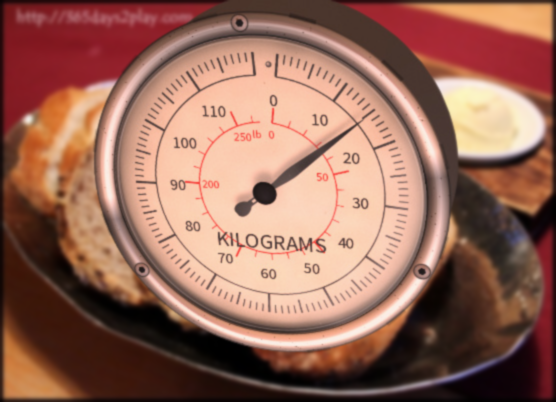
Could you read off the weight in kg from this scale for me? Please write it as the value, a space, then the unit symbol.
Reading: 15 kg
